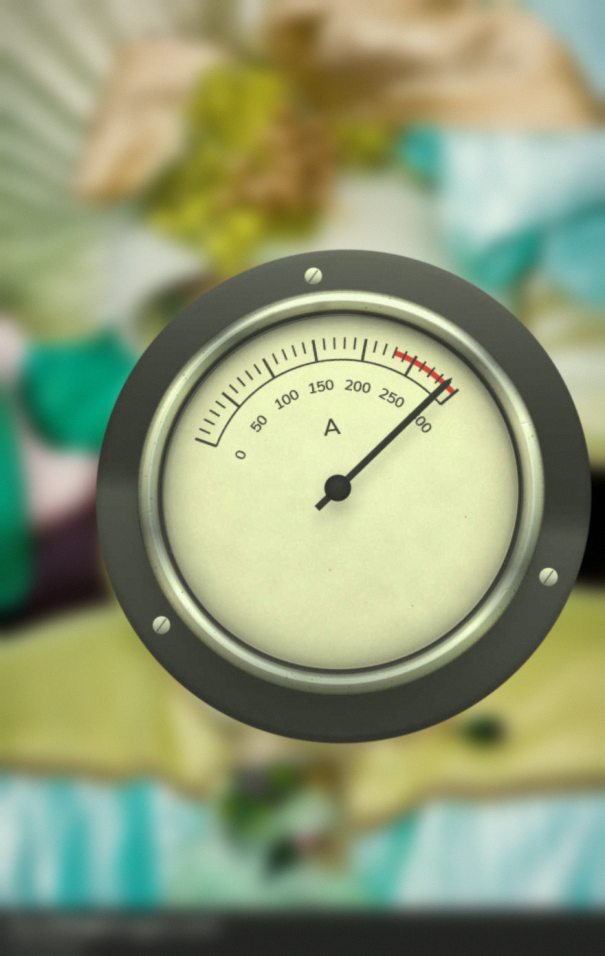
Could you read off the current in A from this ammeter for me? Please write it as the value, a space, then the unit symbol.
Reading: 290 A
